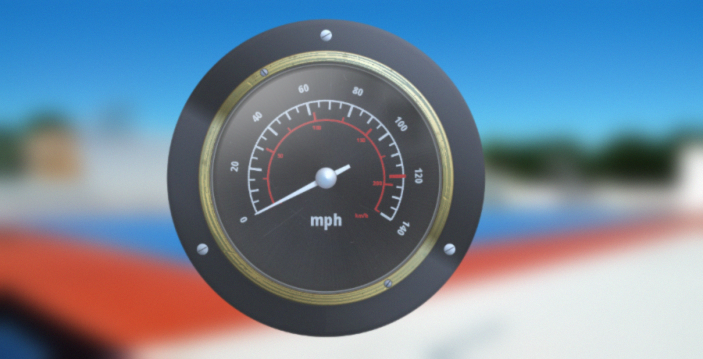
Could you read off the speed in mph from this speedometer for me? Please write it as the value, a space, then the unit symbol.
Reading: 0 mph
